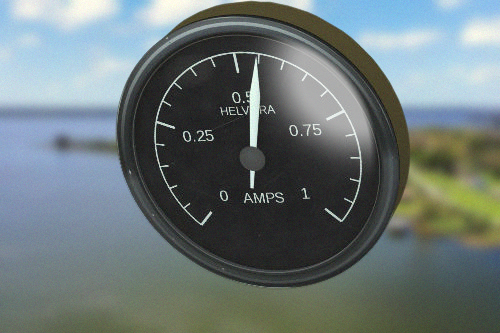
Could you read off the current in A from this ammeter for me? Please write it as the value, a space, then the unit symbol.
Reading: 0.55 A
